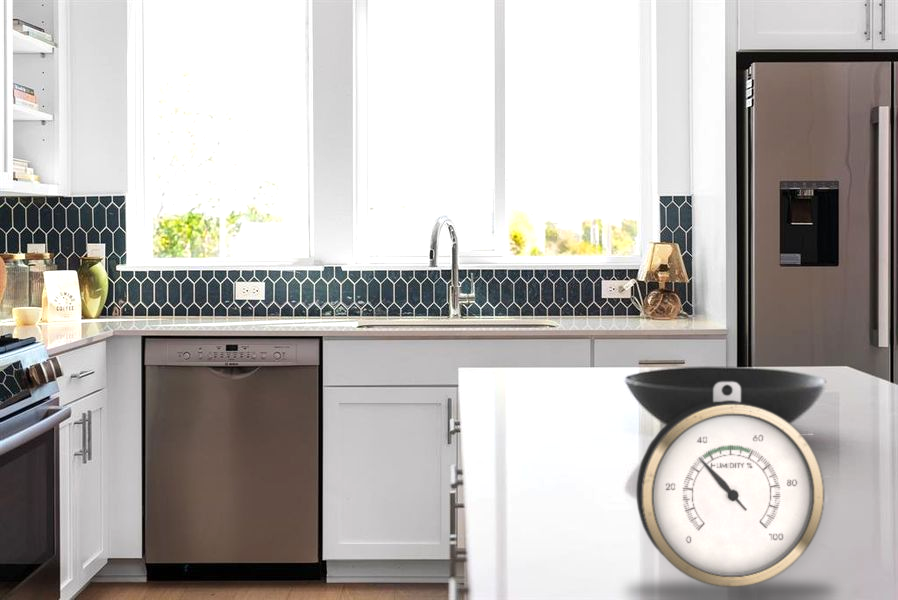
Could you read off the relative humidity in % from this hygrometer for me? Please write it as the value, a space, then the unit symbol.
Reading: 35 %
